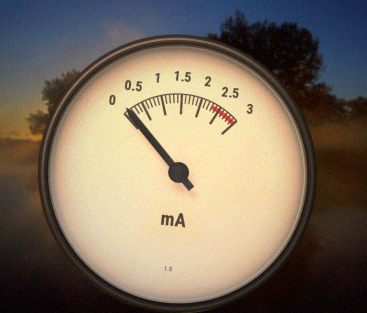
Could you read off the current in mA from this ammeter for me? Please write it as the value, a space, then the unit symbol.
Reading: 0.1 mA
